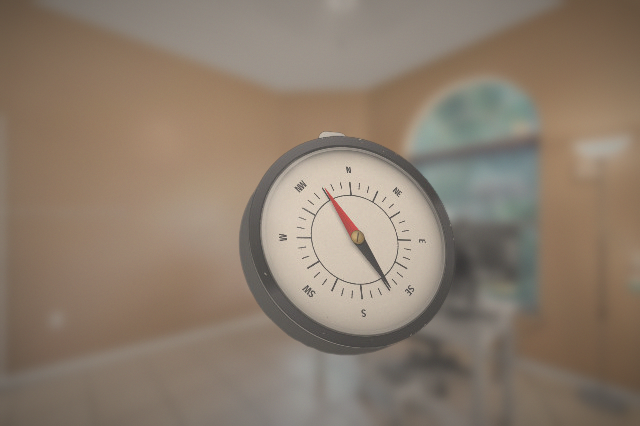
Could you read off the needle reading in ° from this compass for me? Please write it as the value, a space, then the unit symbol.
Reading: 330 °
